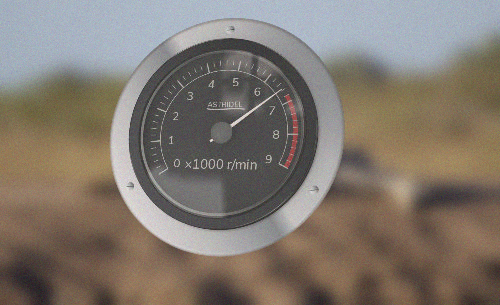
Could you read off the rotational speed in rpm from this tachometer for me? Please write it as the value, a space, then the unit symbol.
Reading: 6600 rpm
